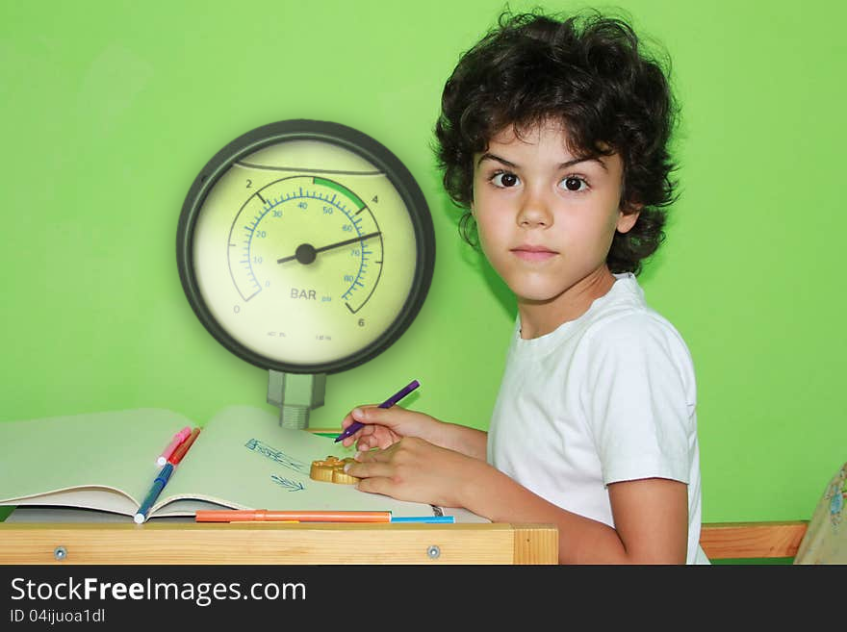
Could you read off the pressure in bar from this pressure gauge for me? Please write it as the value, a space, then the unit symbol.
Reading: 4.5 bar
